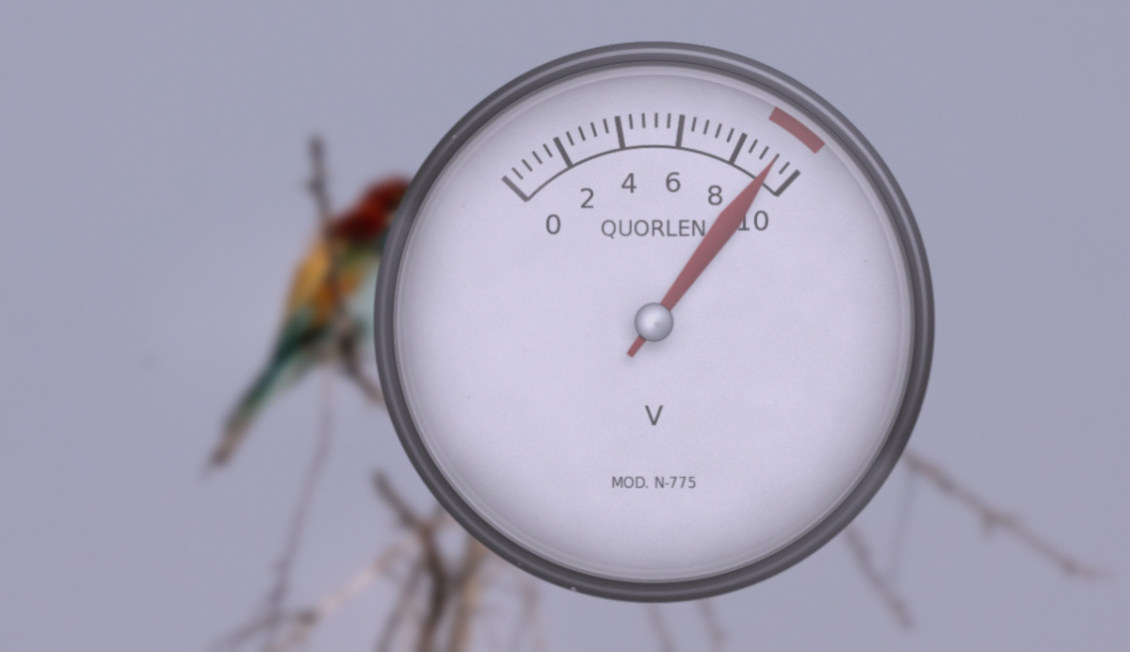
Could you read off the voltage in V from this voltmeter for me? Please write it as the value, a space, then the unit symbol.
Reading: 9.2 V
